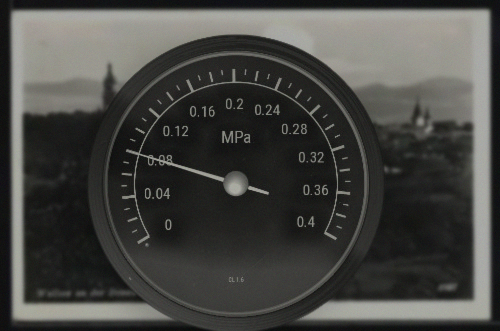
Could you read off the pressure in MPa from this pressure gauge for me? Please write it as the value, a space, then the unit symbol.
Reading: 0.08 MPa
